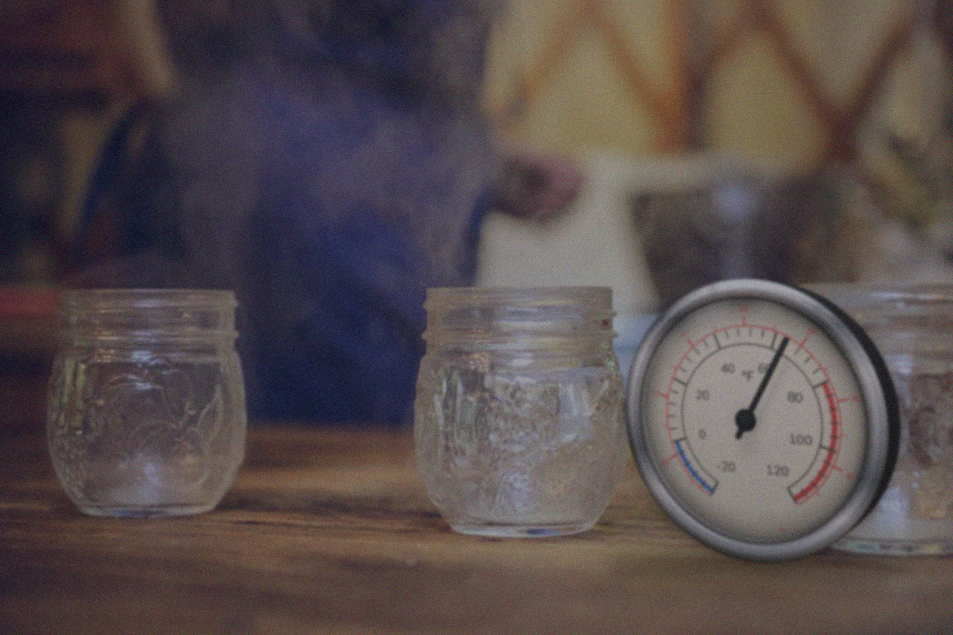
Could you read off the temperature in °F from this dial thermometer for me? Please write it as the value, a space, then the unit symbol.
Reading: 64 °F
